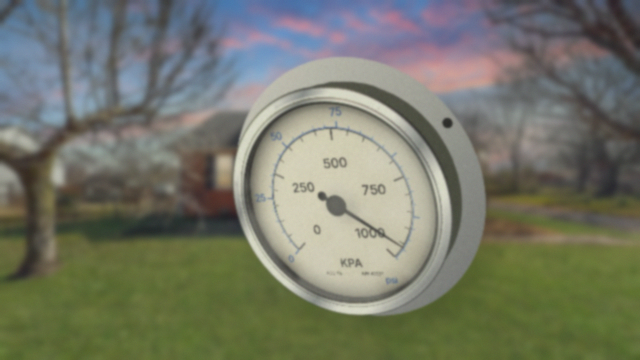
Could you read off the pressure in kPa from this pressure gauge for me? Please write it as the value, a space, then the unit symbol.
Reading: 950 kPa
